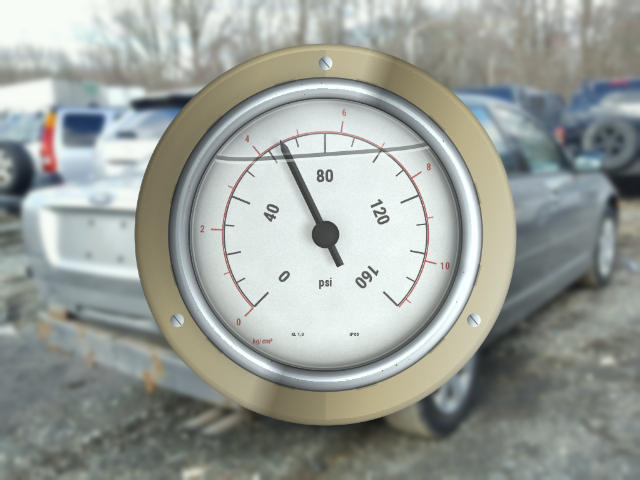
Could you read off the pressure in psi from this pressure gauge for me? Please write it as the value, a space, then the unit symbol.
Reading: 65 psi
